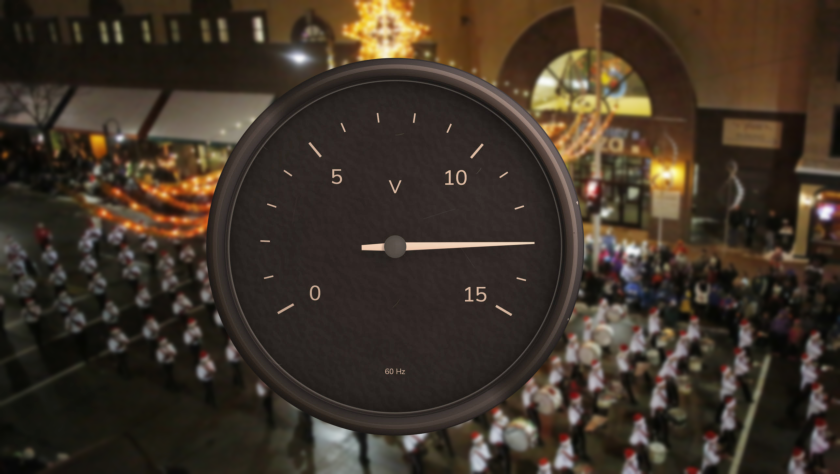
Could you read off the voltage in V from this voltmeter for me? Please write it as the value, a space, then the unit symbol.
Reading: 13 V
